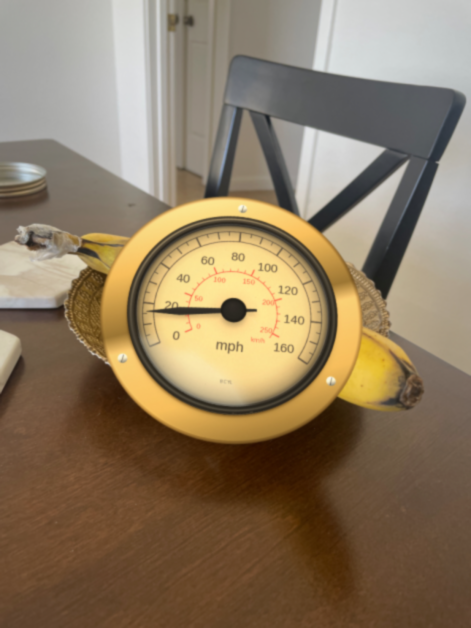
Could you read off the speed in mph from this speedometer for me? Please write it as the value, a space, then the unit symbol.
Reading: 15 mph
